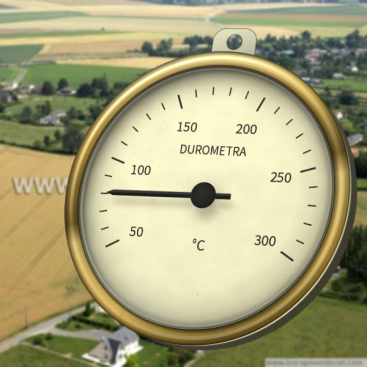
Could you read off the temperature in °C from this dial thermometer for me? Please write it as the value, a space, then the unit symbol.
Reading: 80 °C
